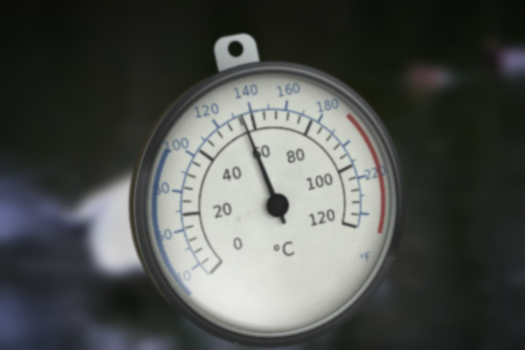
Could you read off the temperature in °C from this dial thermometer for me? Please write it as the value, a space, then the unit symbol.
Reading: 56 °C
